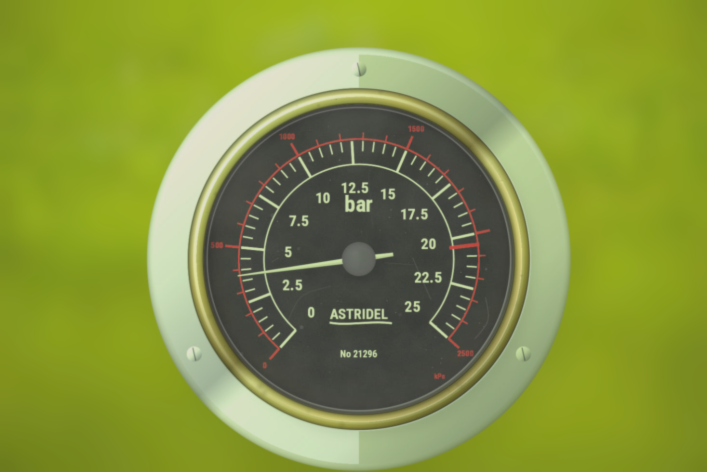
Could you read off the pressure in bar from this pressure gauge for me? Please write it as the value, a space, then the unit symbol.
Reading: 3.75 bar
